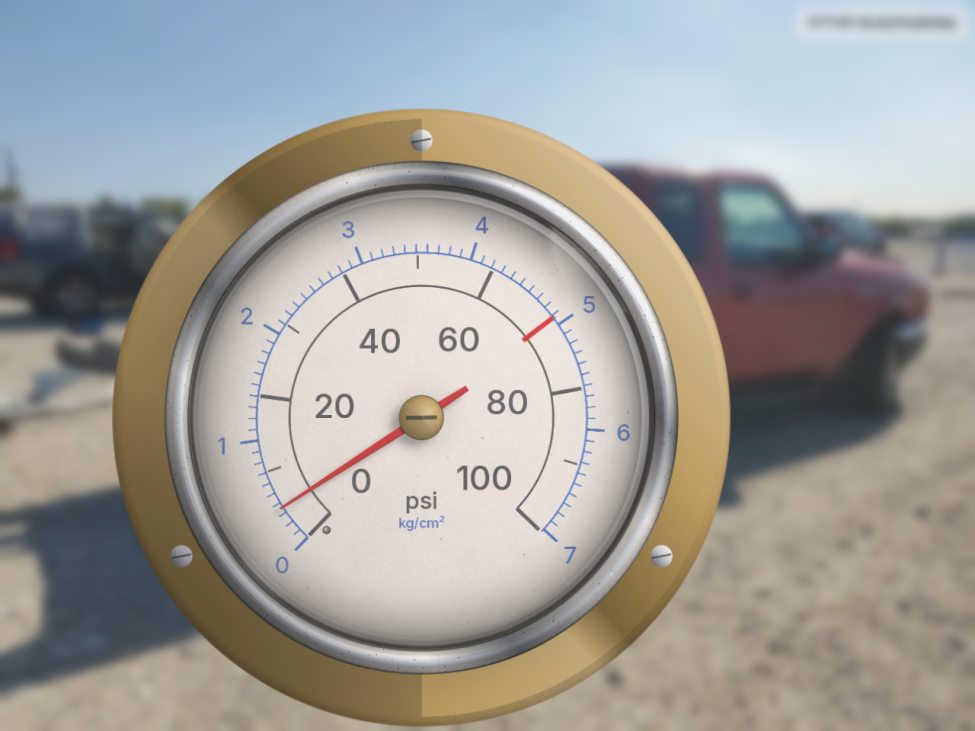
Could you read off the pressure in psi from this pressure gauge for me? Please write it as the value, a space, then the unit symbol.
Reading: 5 psi
